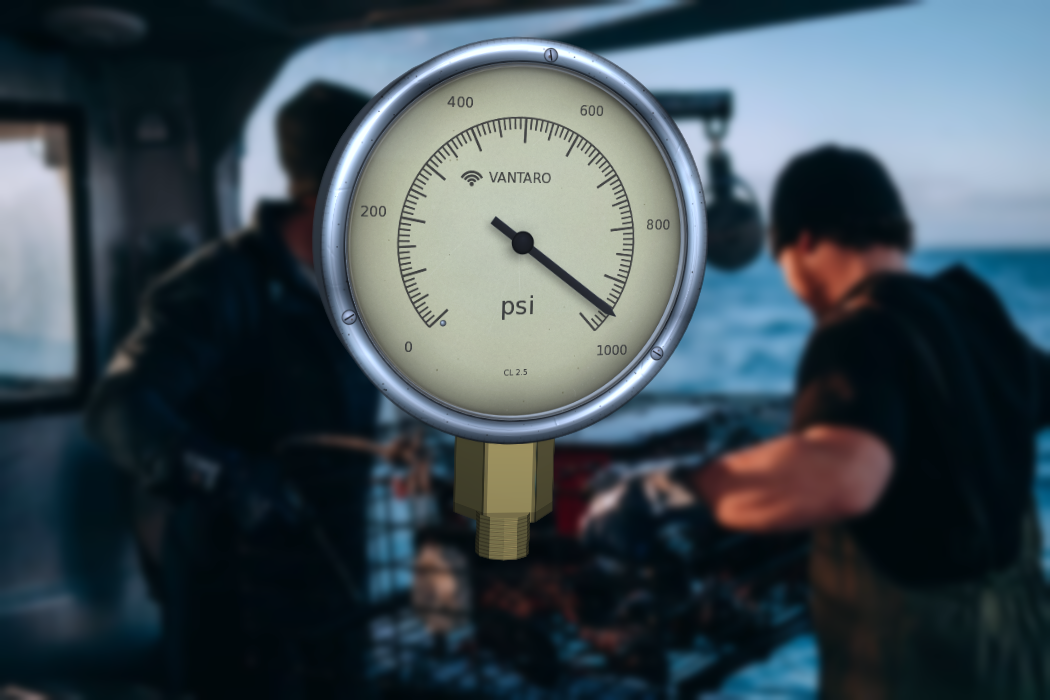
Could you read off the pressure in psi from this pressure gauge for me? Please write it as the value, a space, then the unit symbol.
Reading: 960 psi
